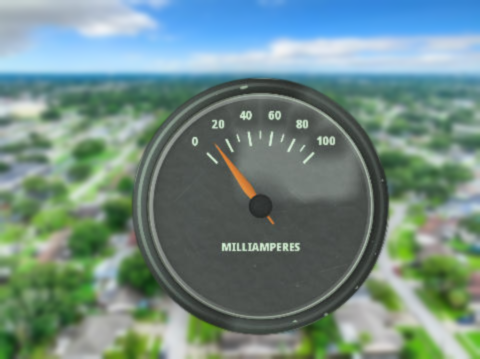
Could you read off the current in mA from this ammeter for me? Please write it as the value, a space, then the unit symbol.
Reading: 10 mA
